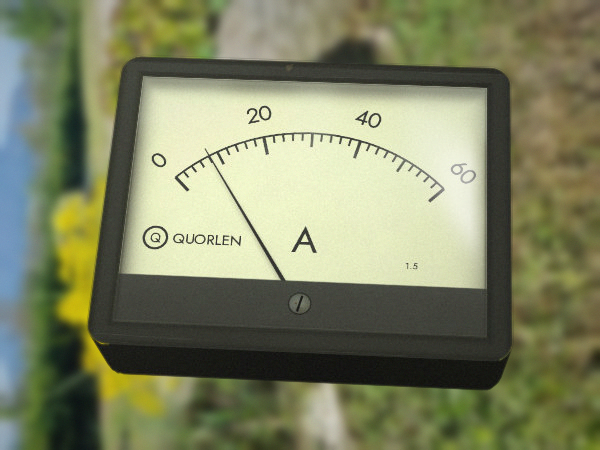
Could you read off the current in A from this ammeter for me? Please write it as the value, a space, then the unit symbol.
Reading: 8 A
